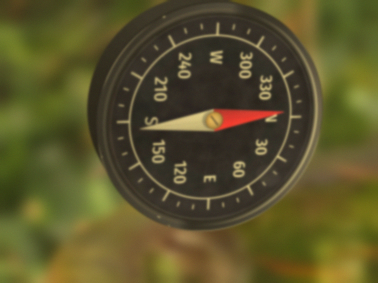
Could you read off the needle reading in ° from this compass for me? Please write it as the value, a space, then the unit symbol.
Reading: 355 °
